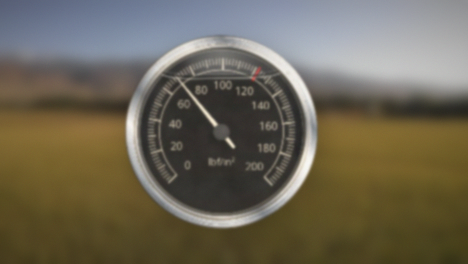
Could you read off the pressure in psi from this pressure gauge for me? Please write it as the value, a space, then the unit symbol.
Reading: 70 psi
